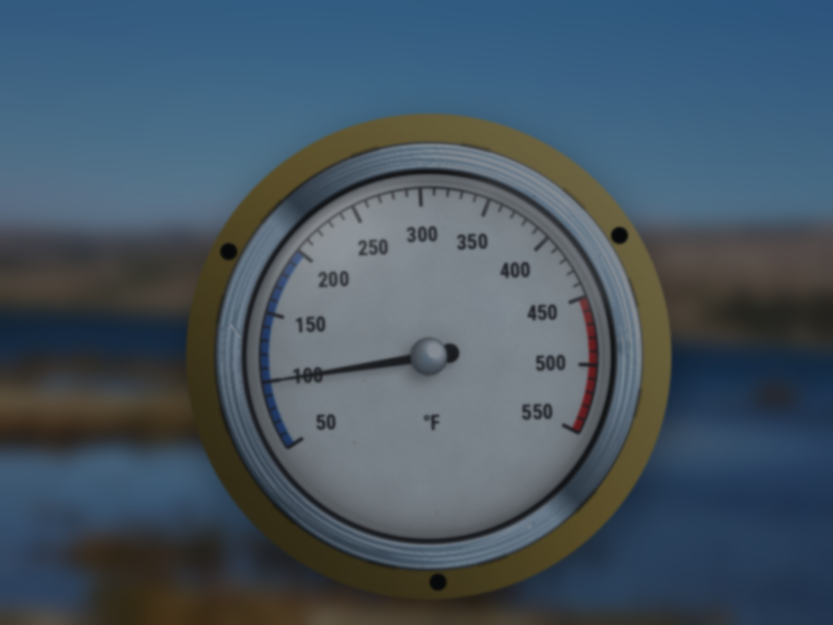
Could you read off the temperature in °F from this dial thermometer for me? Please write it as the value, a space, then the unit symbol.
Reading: 100 °F
